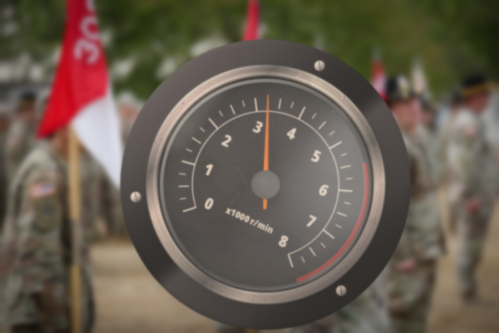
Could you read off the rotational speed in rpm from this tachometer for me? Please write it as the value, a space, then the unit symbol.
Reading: 3250 rpm
